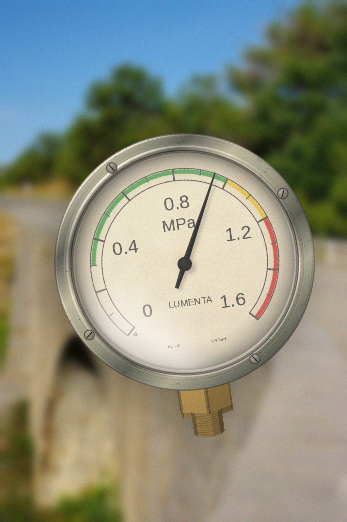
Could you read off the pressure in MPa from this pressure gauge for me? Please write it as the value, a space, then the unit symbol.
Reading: 0.95 MPa
